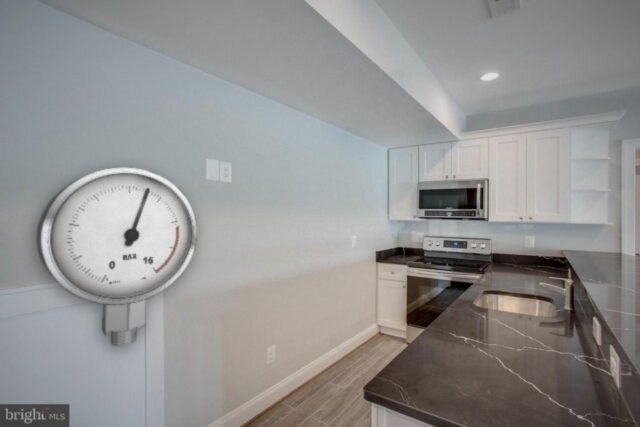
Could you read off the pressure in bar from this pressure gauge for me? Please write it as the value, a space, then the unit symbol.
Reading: 9 bar
